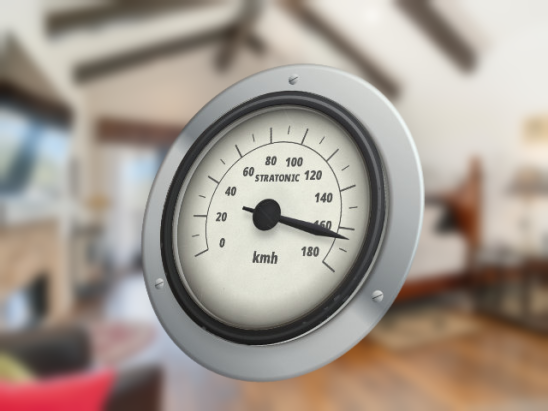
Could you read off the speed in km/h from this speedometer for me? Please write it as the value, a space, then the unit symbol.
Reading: 165 km/h
